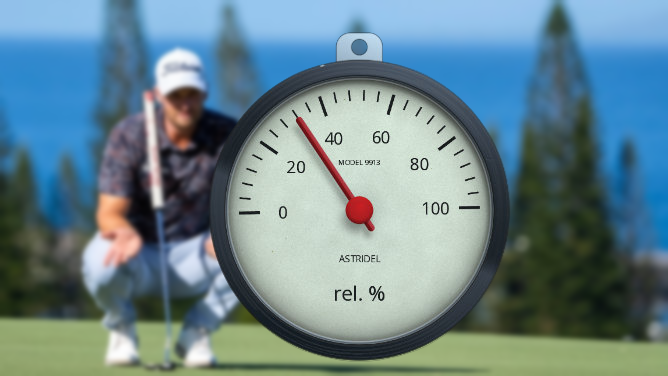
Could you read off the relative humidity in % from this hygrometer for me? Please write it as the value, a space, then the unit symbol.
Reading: 32 %
